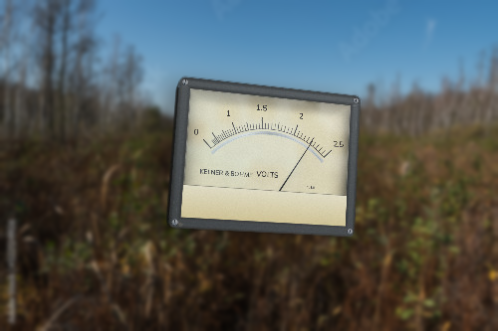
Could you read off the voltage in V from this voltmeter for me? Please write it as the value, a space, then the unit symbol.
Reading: 2.25 V
